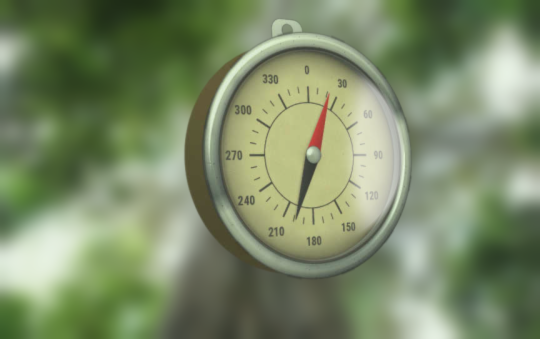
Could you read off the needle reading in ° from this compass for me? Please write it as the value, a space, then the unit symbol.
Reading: 20 °
